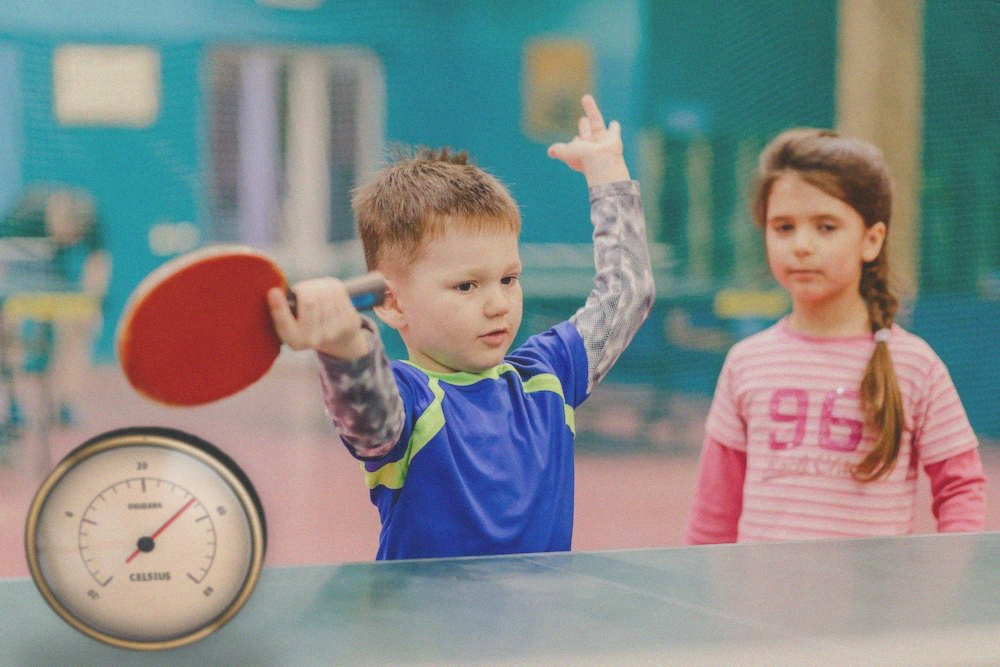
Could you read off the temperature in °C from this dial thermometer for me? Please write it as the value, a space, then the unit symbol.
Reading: 34 °C
